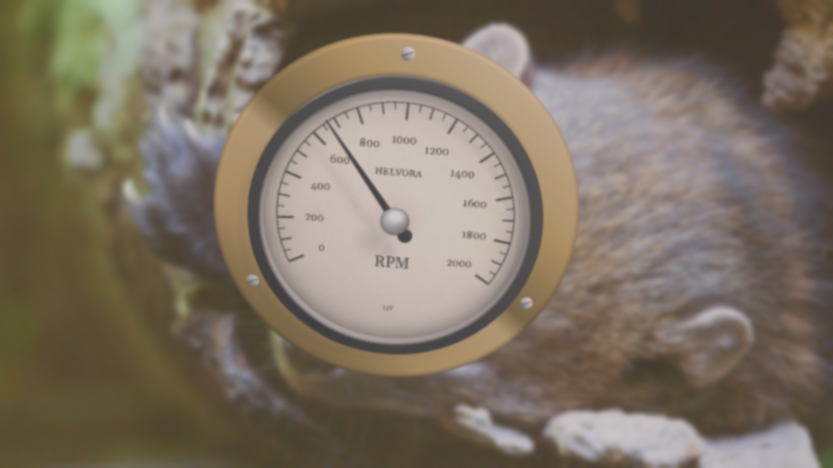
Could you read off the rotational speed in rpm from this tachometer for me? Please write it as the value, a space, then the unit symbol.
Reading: 675 rpm
